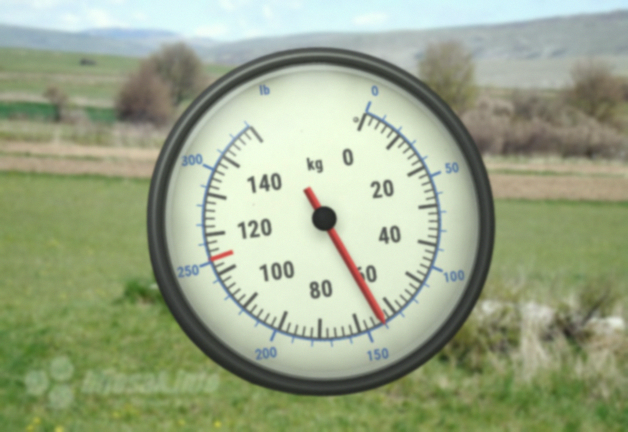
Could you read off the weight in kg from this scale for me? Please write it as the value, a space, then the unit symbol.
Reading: 64 kg
